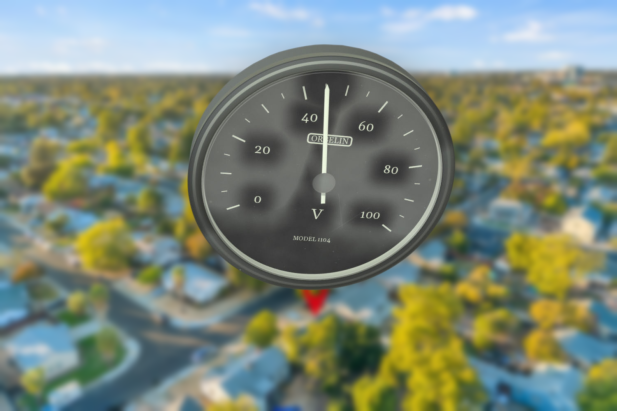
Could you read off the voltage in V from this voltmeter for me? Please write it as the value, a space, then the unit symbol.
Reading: 45 V
